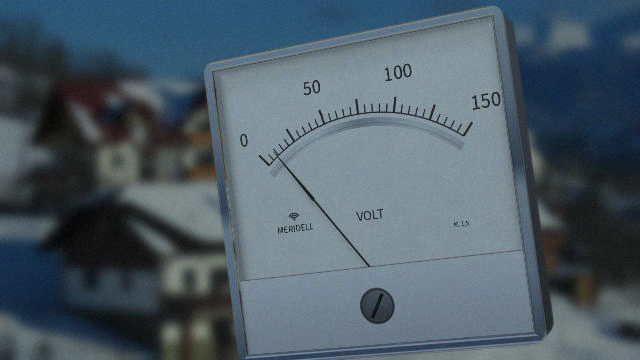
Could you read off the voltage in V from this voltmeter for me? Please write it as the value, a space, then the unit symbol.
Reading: 10 V
